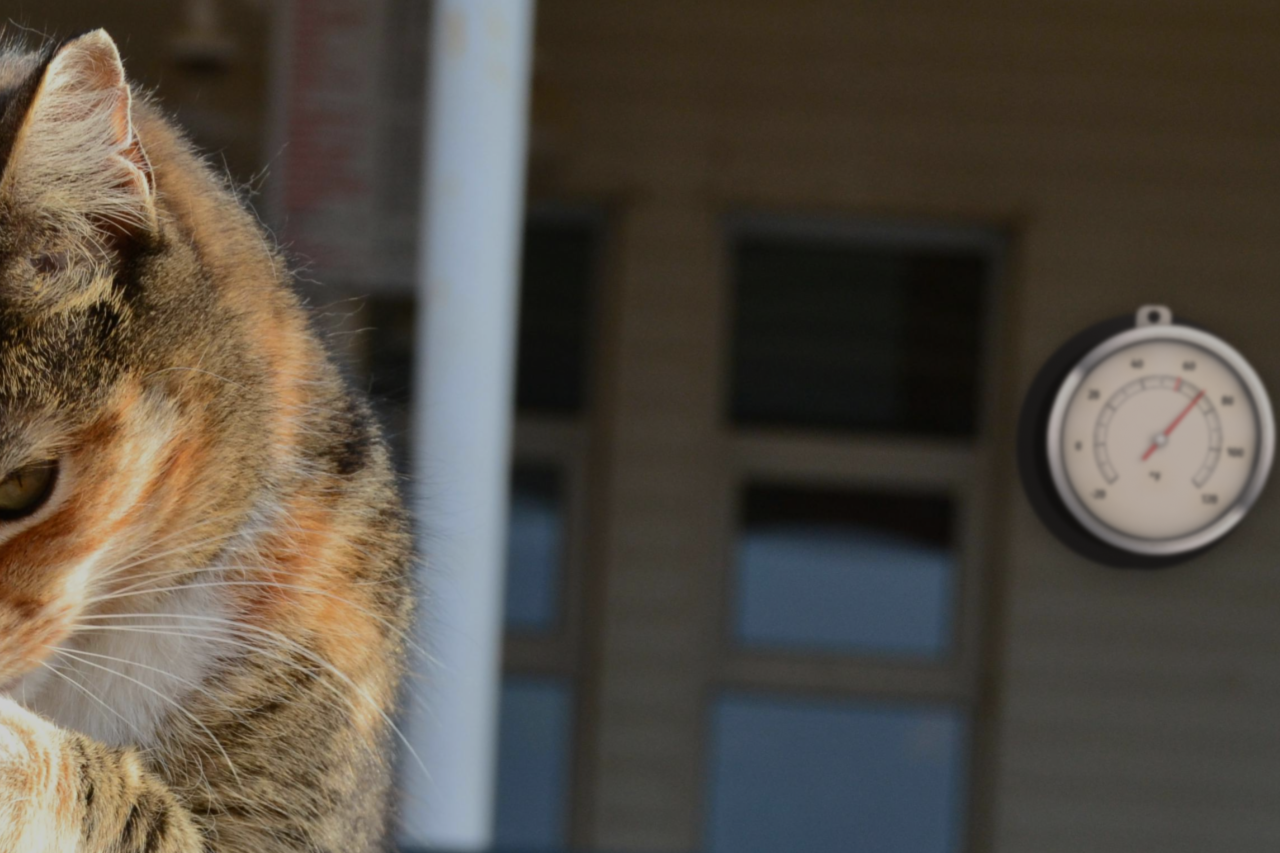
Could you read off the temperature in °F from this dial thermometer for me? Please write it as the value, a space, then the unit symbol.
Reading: 70 °F
